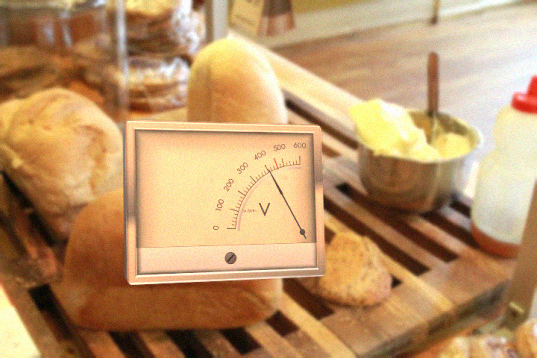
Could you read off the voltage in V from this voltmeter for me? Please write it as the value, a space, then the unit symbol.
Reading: 400 V
